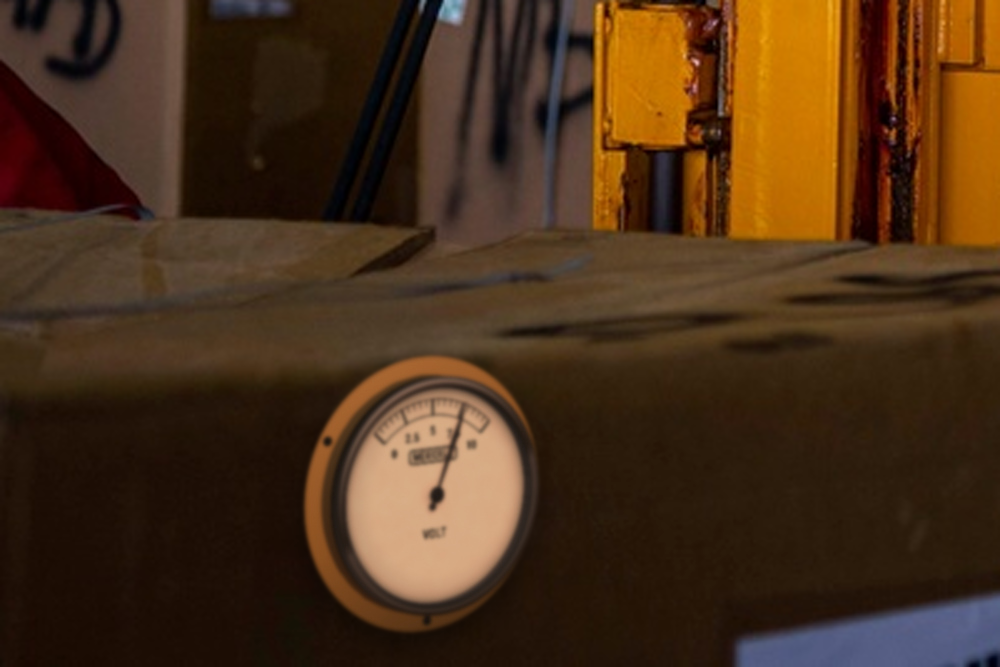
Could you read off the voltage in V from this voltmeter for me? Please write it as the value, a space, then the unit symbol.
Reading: 7.5 V
